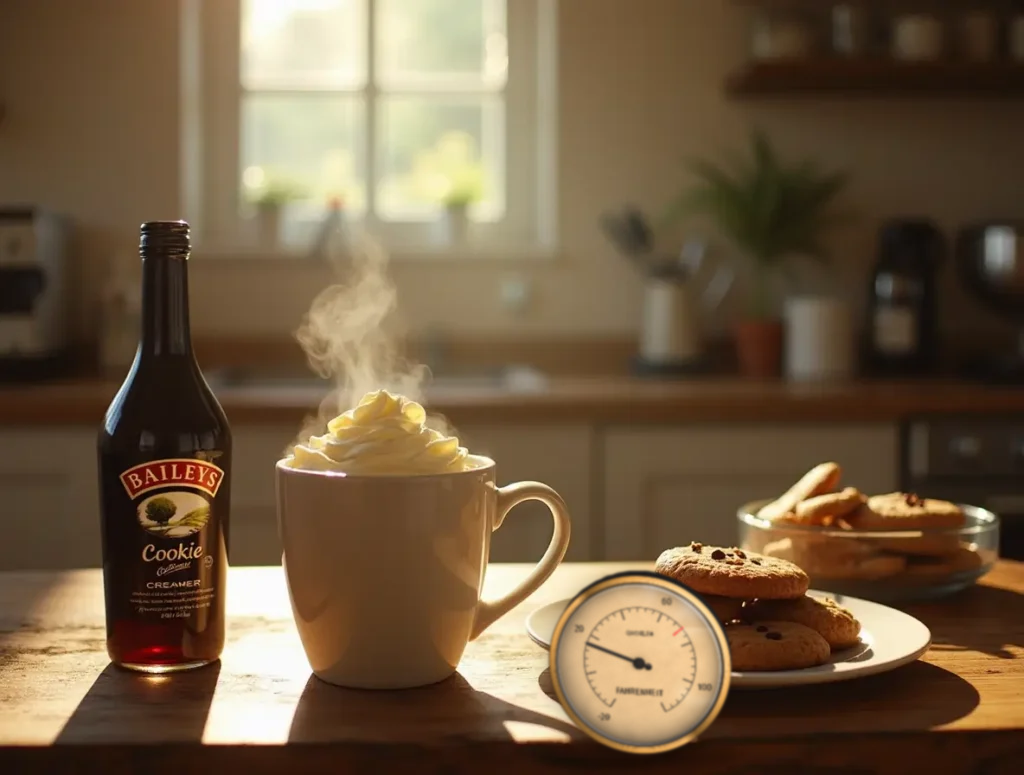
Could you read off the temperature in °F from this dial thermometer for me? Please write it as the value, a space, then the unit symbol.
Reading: 16 °F
